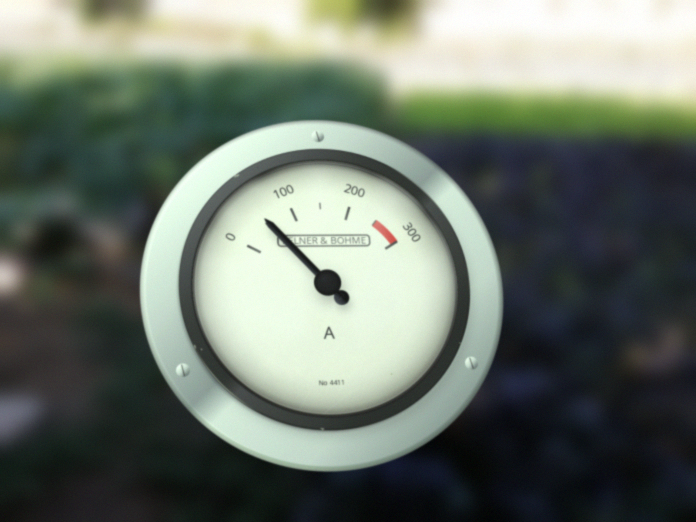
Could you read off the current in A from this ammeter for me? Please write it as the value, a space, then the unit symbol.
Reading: 50 A
